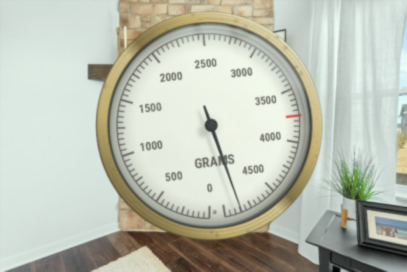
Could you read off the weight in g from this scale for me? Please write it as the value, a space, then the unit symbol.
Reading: 4850 g
